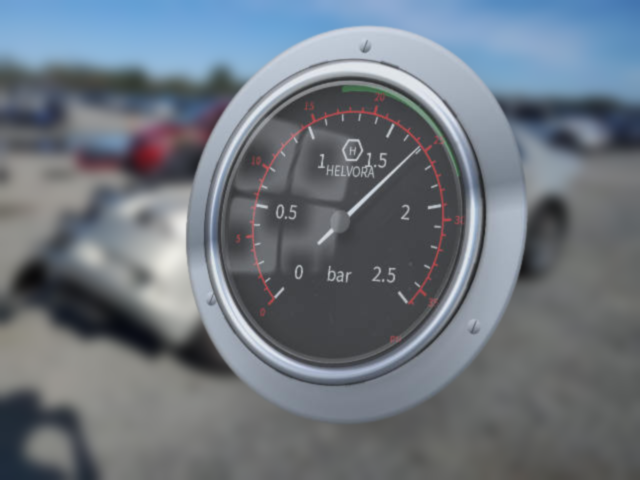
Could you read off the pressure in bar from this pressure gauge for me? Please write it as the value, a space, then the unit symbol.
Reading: 1.7 bar
